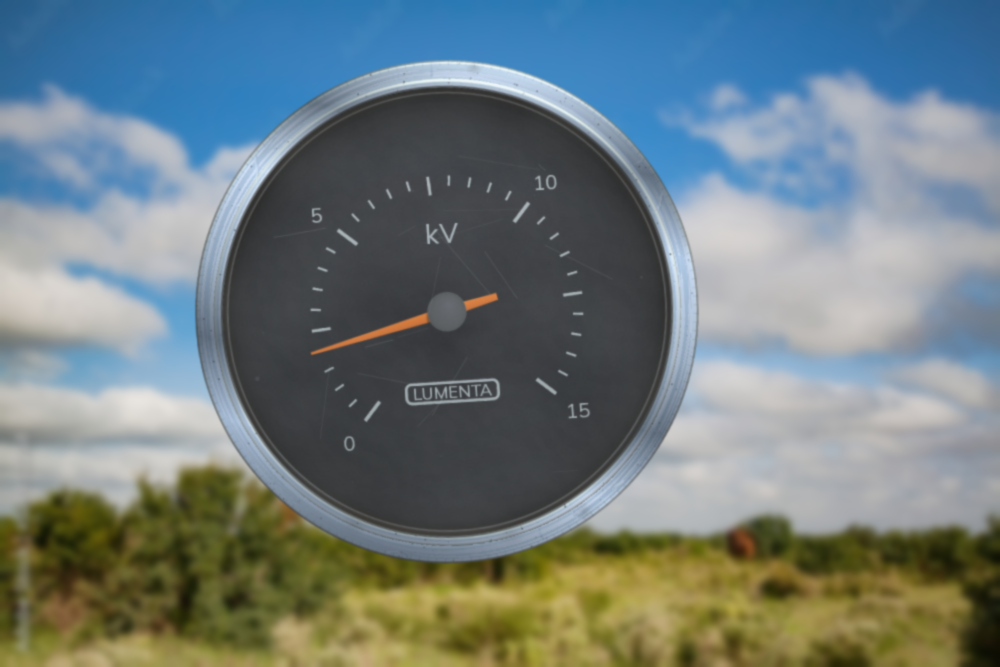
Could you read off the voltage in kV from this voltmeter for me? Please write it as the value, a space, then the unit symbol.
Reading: 2 kV
